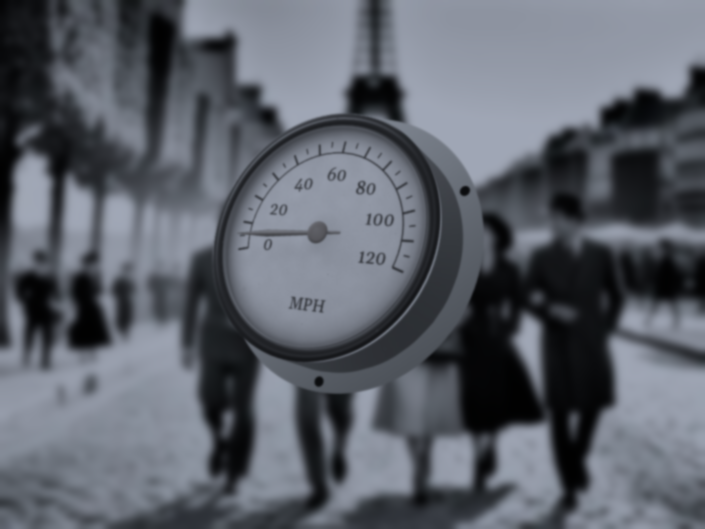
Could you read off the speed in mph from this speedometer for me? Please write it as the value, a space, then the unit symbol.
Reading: 5 mph
